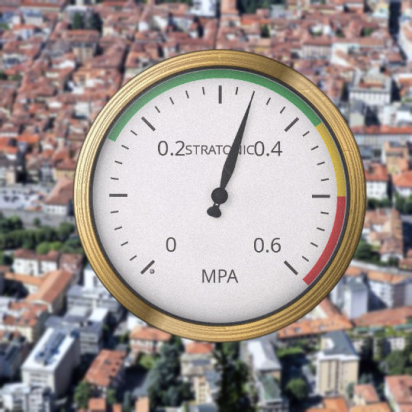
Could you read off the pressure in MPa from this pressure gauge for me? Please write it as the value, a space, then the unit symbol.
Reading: 0.34 MPa
